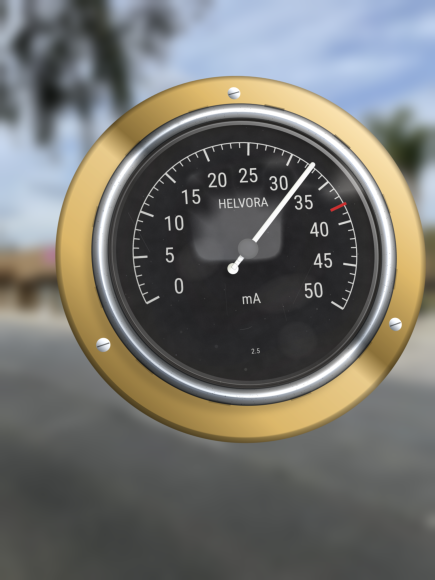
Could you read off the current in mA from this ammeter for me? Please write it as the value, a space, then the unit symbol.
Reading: 32.5 mA
